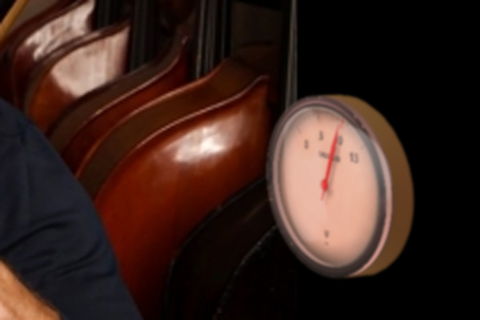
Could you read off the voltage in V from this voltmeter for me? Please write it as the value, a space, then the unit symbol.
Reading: 10 V
